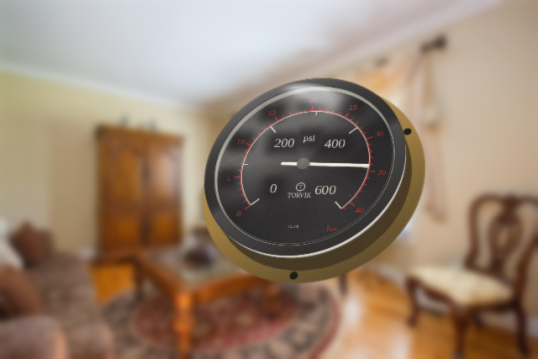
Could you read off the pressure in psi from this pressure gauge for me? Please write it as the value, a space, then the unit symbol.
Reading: 500 psi
